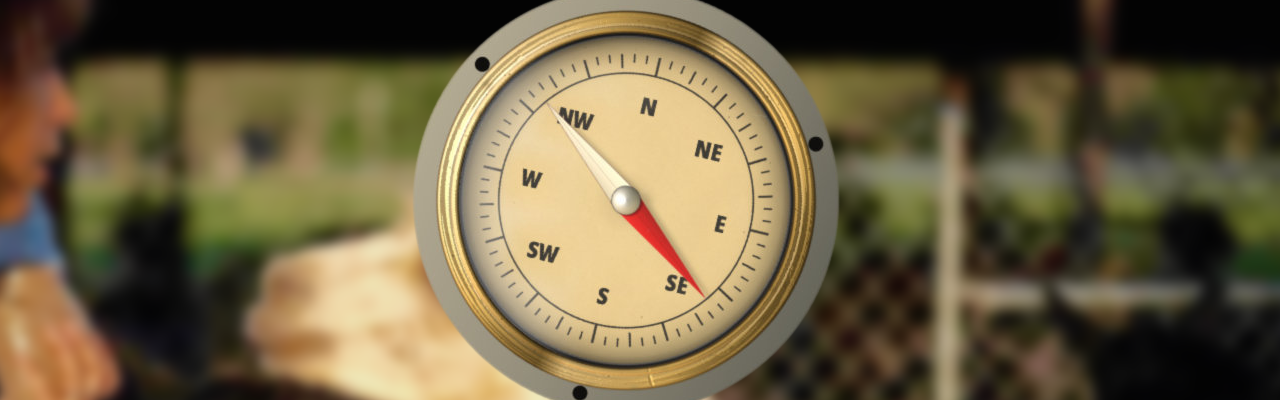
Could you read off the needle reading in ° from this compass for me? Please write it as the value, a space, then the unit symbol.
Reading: 127.5 °
